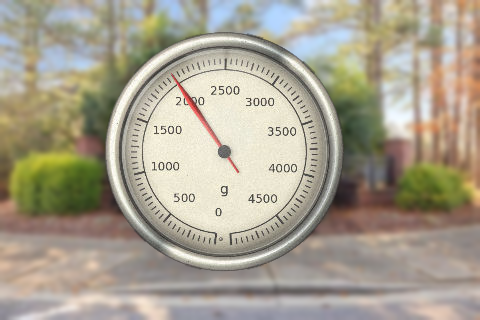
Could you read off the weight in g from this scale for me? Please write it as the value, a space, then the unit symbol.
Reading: 2000 g
